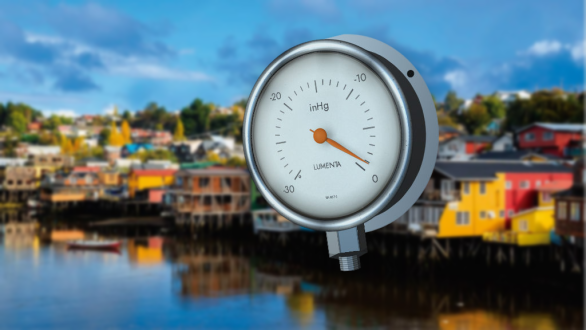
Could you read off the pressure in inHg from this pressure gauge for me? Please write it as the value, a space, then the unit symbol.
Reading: -1 inHg
